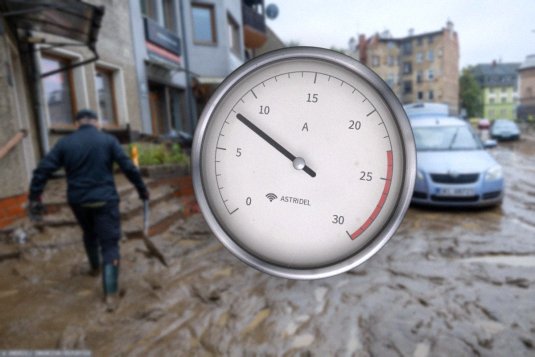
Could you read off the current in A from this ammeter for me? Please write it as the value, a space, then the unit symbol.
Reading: 8 A
